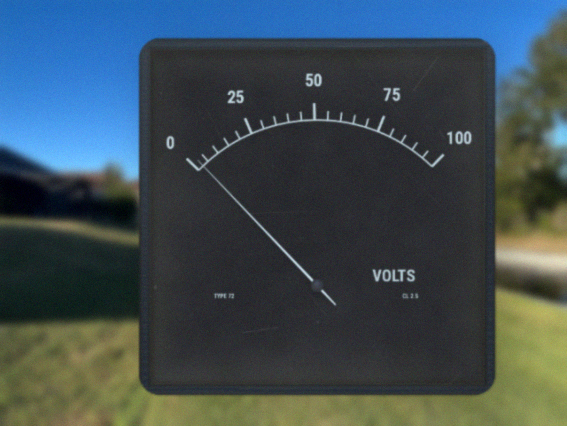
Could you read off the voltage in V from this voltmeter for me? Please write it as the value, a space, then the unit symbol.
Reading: 2.5 V
